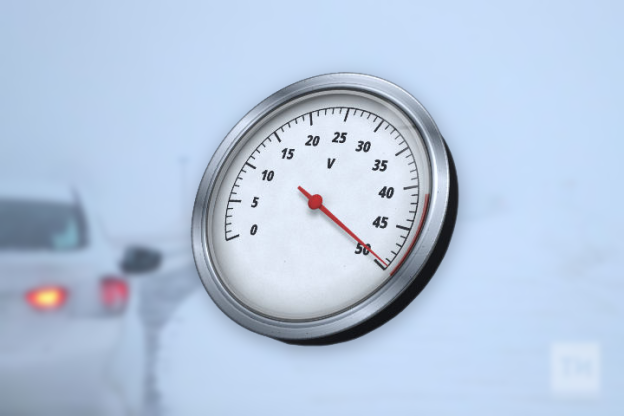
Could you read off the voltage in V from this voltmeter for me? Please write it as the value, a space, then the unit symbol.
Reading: 49.5 V
